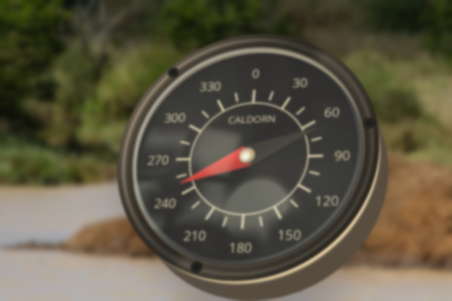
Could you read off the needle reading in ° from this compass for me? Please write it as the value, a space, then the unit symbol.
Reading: 247.5 °
